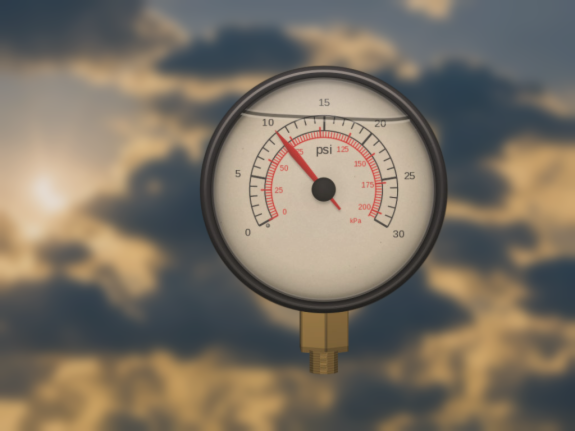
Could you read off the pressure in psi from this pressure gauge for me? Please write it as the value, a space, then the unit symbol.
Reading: 10 psi
